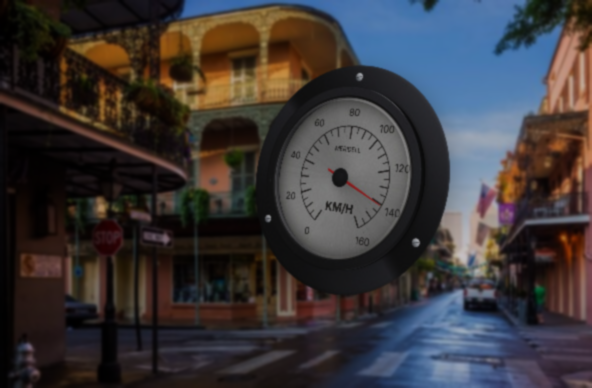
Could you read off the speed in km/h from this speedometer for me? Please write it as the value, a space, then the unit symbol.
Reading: 140 km/h
